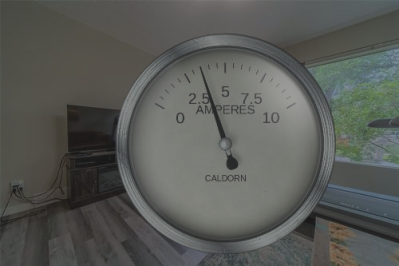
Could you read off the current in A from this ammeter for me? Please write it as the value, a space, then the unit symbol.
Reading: 3.5 A
